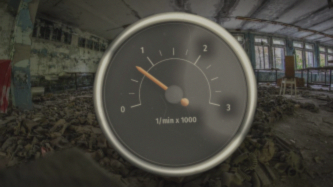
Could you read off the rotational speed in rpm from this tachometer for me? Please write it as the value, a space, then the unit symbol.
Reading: 750 rpm
